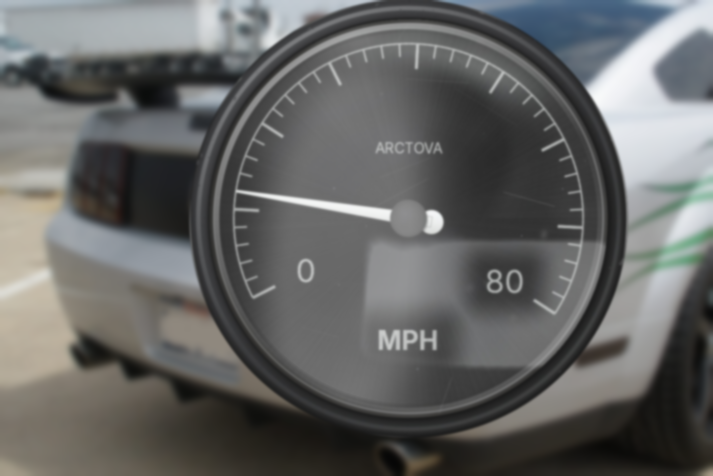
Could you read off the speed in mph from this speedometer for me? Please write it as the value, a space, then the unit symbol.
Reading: 12 mph
